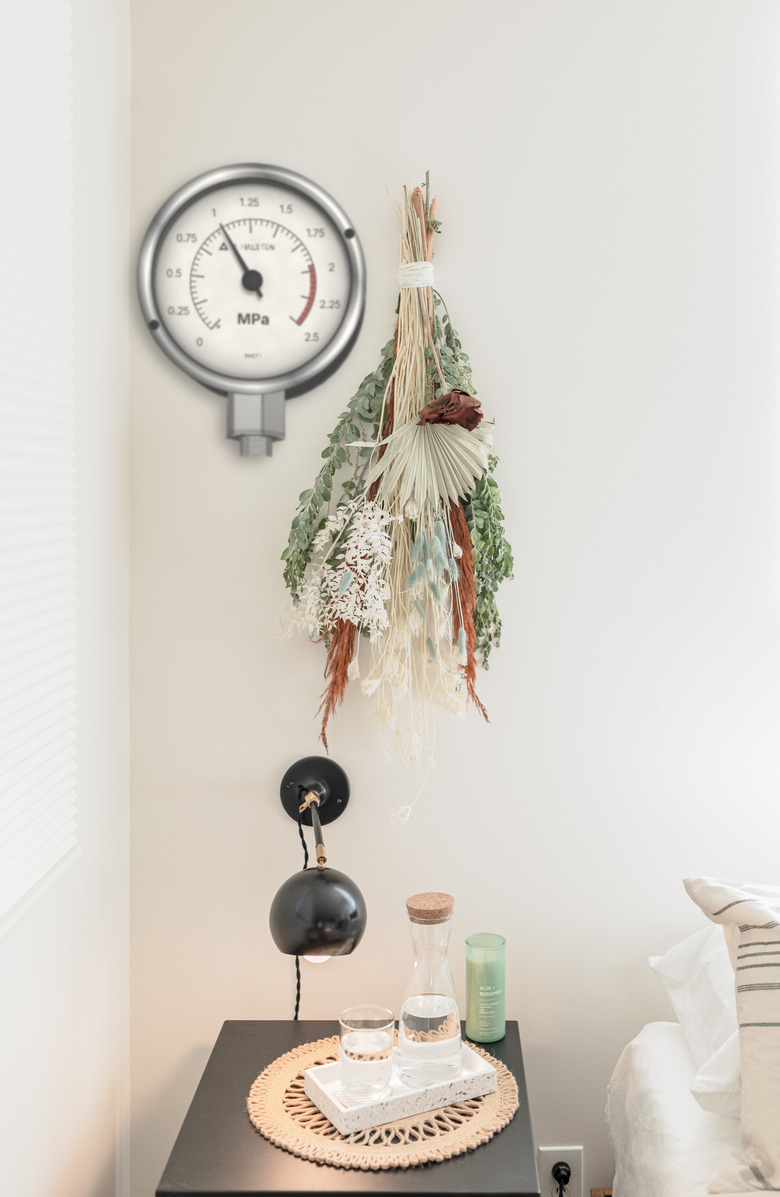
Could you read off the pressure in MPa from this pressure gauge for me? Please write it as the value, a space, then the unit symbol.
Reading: 1 MPa
